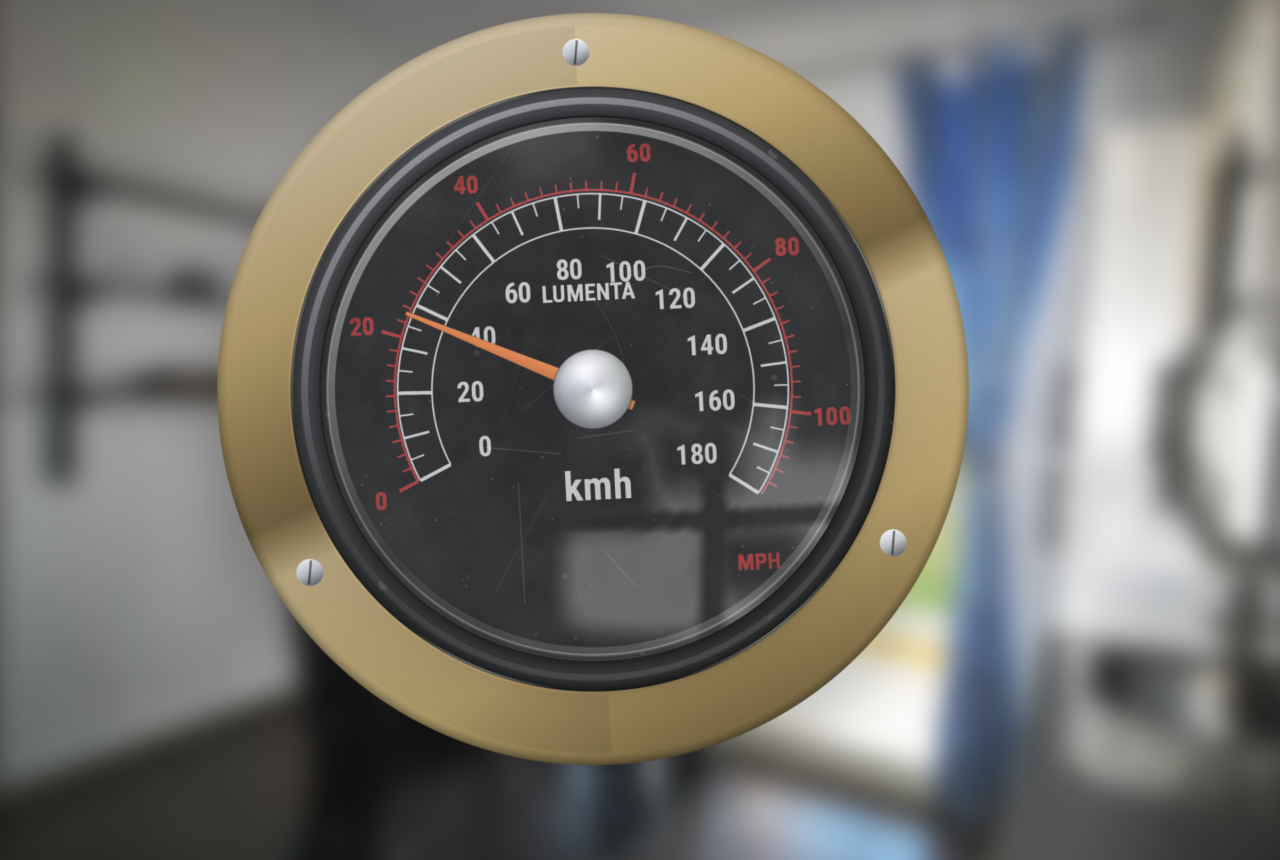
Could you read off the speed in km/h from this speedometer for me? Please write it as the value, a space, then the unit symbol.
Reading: 37.5 km/h
